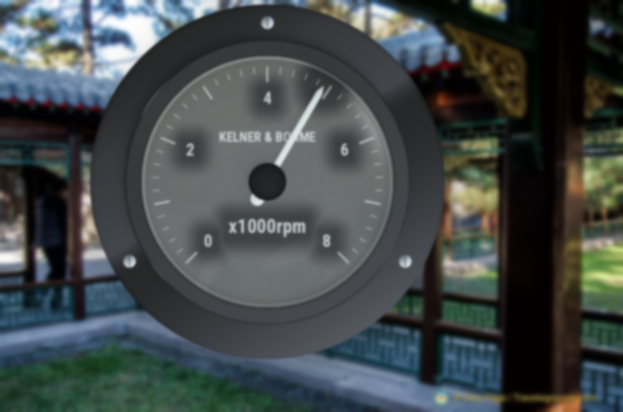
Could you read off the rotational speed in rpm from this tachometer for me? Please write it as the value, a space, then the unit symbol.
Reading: 4900 rpm
